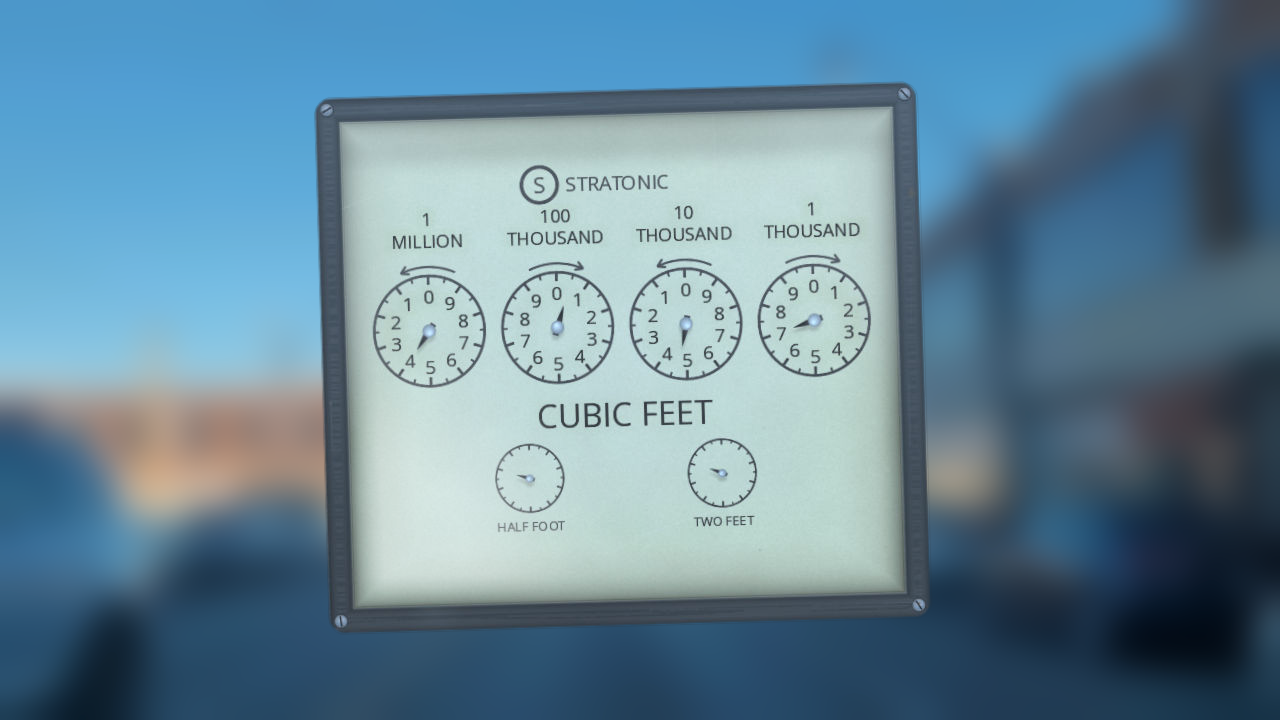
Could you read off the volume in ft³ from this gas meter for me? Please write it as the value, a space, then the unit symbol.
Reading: 404700 ft³
